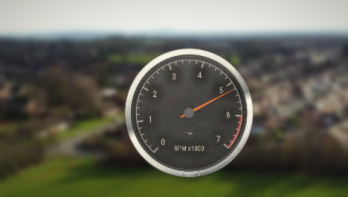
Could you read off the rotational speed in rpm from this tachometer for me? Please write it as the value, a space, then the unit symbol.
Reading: 5200 rpm
